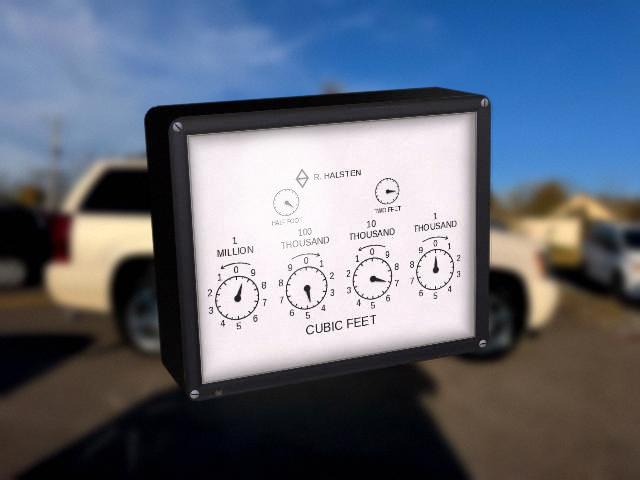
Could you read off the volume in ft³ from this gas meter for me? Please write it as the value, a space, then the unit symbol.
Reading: 947000 ft³
